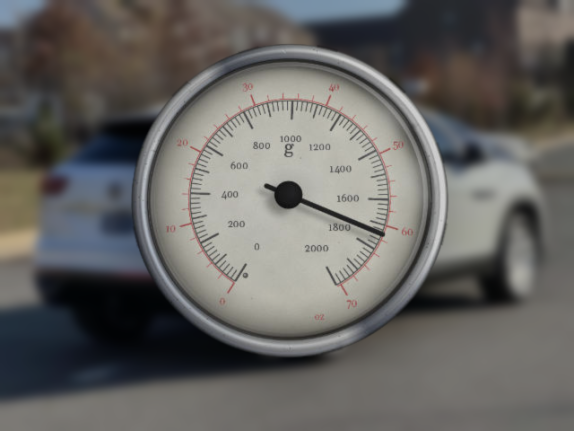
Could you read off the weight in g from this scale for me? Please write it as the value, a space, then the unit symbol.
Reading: 1740 g
